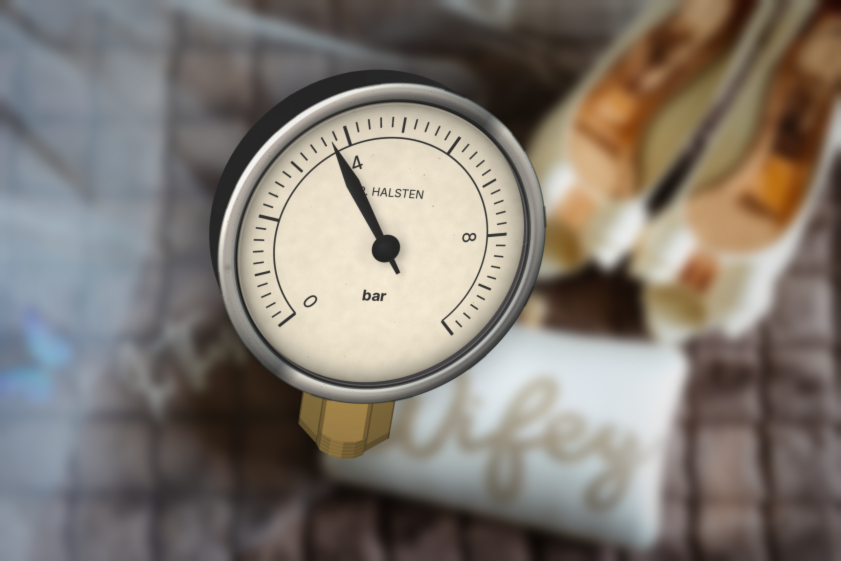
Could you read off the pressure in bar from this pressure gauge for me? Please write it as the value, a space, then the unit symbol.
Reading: 3.7 bar
